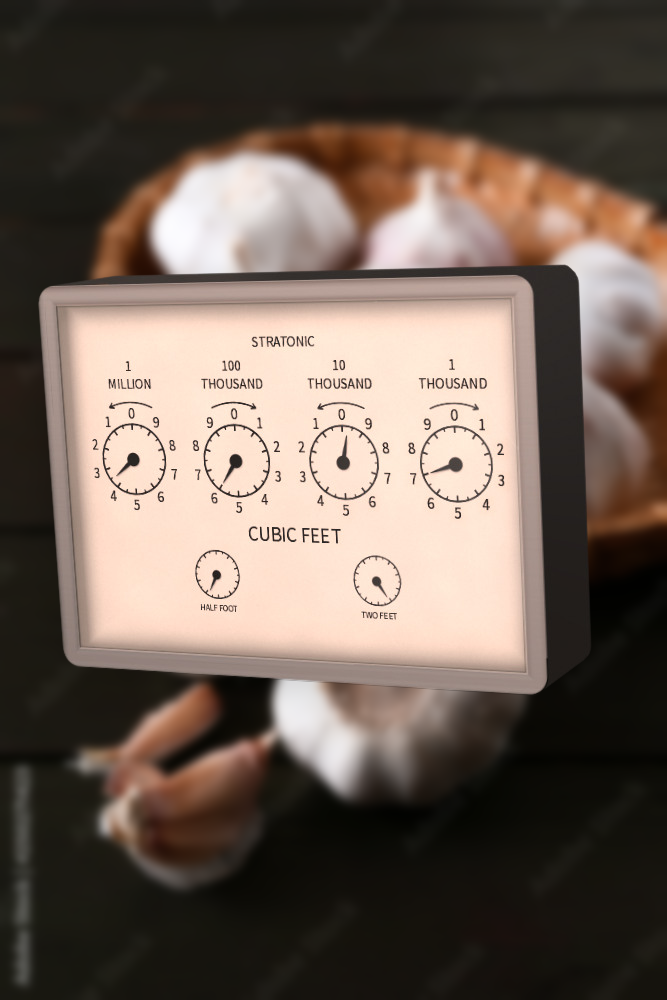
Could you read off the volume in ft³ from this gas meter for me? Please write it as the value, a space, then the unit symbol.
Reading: 359700 ft³
